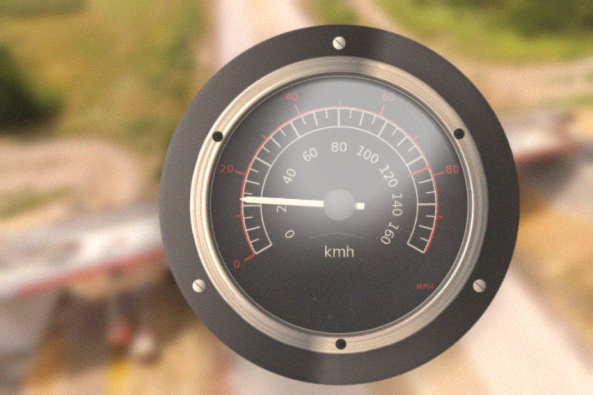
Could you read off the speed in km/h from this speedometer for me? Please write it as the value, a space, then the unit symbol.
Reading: 22.5 km/h
